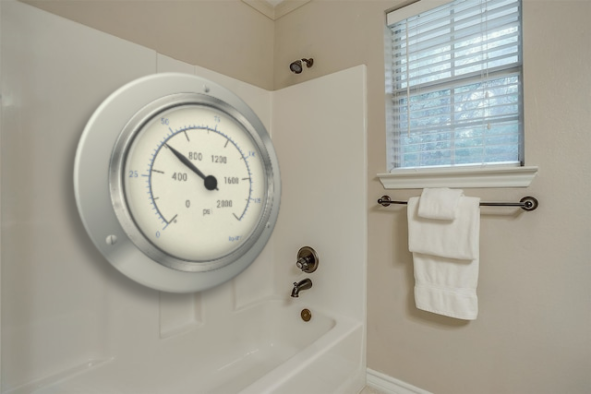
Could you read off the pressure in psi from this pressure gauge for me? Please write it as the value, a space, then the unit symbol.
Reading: 600 psi
